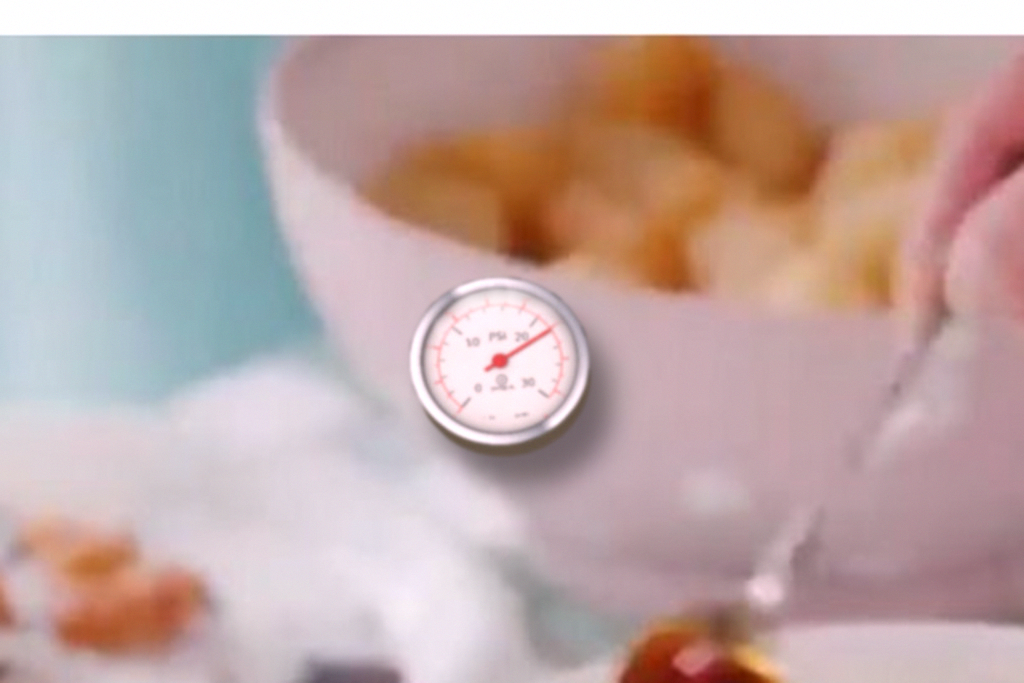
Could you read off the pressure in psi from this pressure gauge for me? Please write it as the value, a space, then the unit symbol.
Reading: 22 psi
